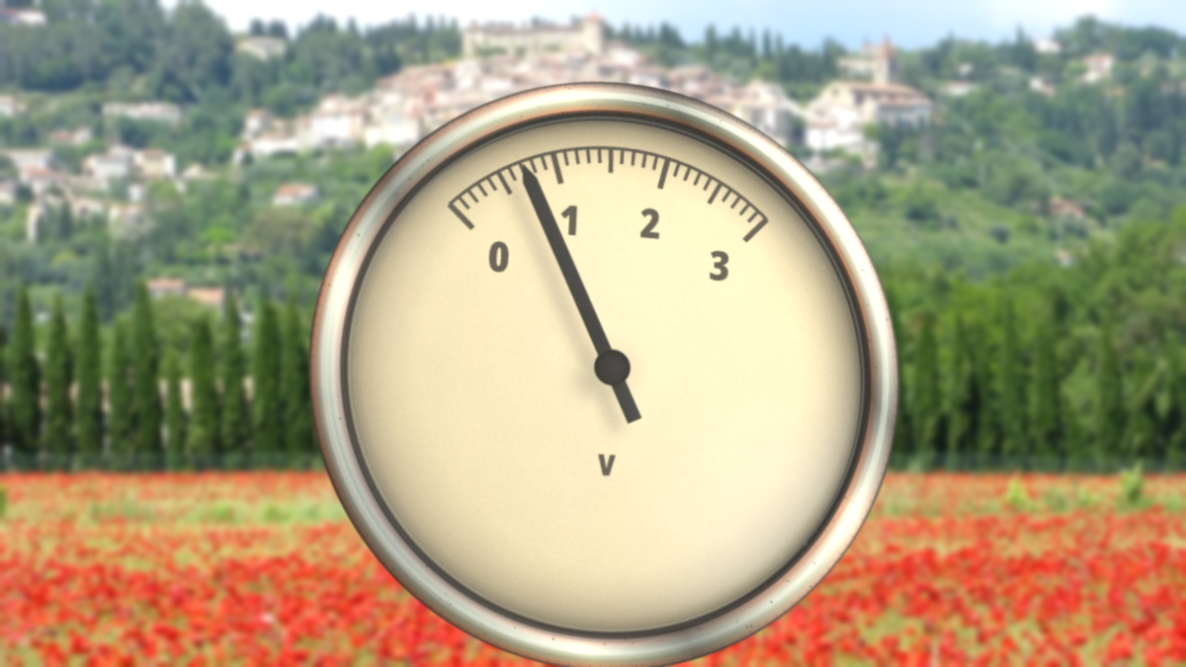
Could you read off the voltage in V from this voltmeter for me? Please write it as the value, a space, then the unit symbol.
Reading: 0.7 V
